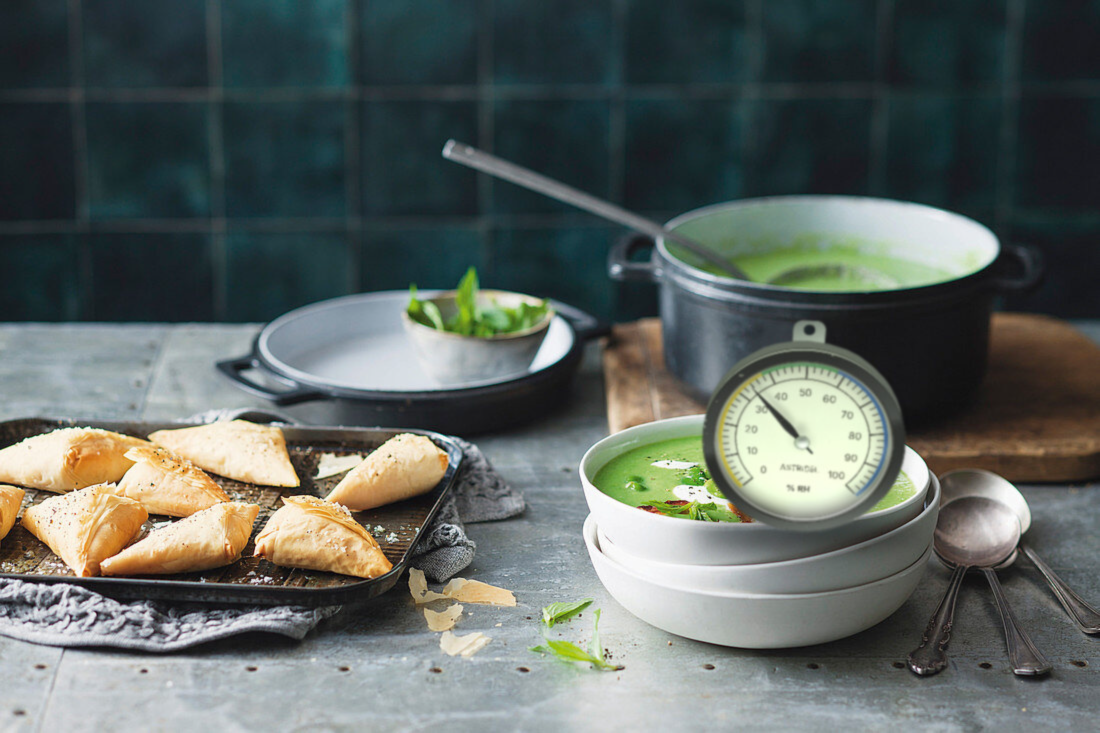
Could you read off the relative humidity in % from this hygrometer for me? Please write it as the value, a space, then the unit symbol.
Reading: 34 %
